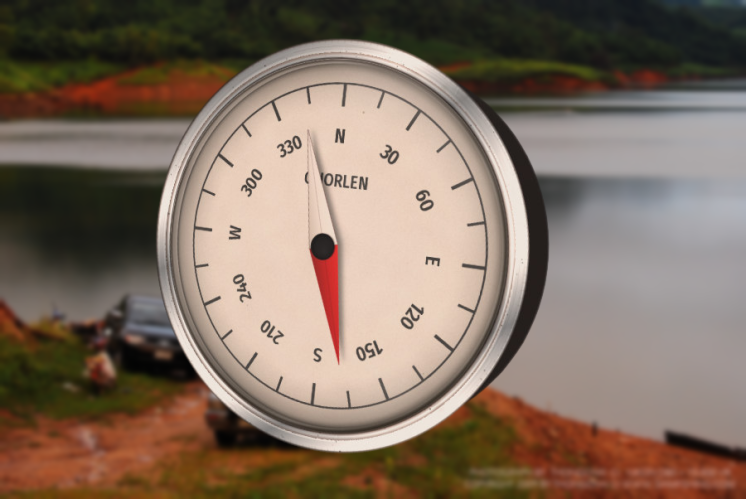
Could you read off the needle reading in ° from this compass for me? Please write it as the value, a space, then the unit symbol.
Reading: 165 °
